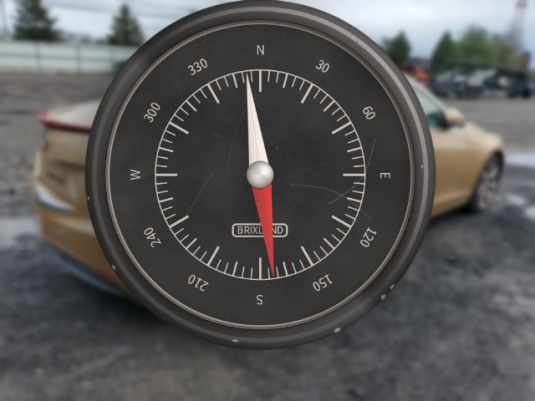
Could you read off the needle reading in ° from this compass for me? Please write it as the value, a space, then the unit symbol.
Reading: 172.5 °
